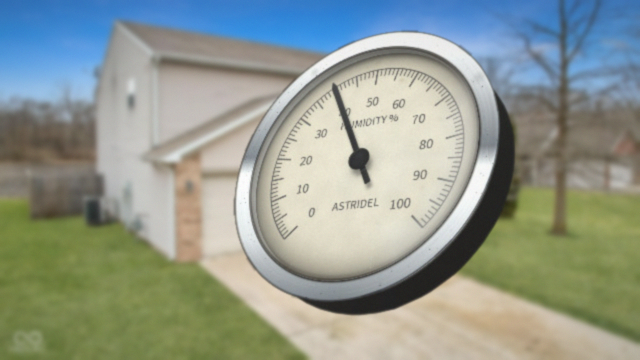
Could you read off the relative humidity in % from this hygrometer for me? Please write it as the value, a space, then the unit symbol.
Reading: 40 %
